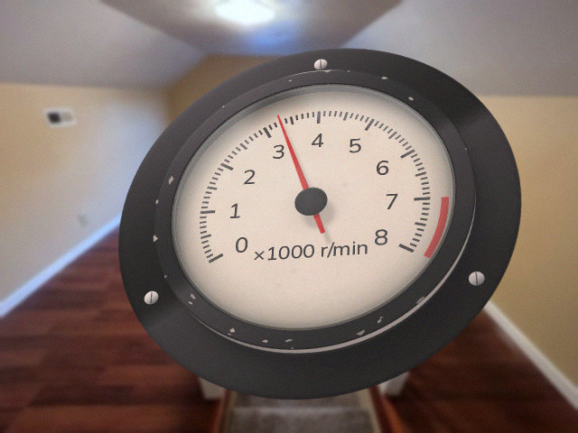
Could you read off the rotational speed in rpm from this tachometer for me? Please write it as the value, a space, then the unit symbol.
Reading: 3300 rpm
